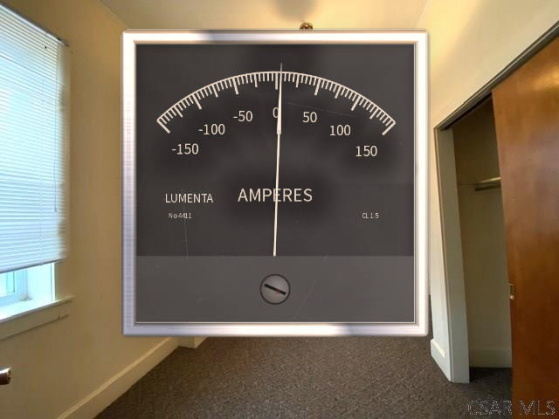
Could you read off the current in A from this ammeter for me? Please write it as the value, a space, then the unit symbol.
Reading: 5 A
